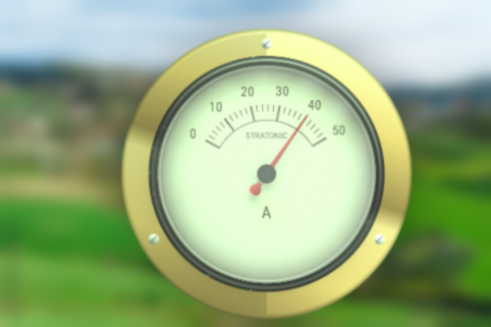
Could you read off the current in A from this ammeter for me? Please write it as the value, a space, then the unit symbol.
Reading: 40 A
